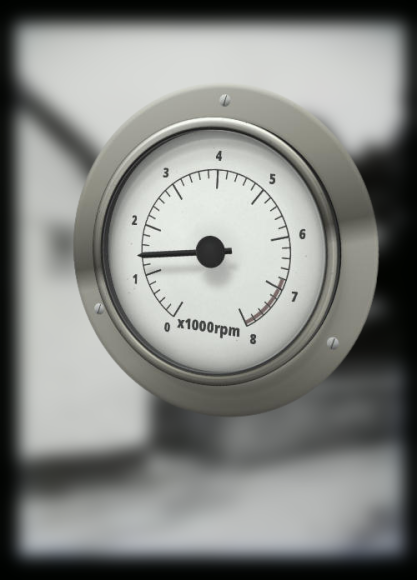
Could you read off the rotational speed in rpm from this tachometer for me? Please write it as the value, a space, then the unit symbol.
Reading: 1400 rpm
